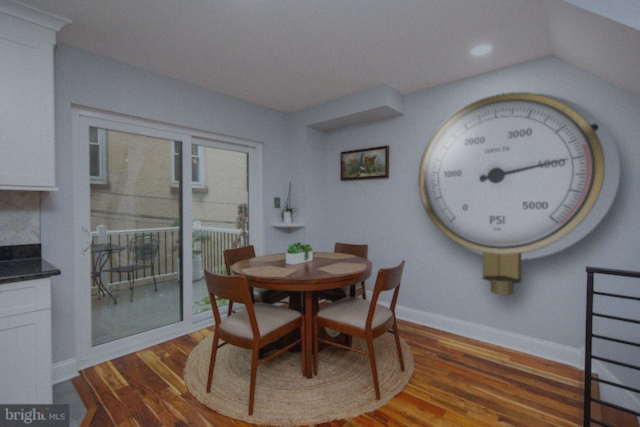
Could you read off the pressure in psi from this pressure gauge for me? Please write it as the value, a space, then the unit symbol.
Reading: 4000 psi
